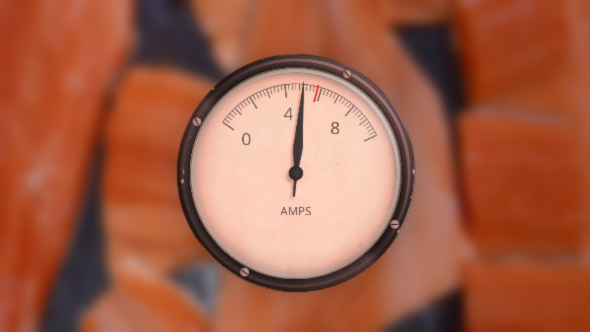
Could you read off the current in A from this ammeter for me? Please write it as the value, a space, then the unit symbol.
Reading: 5 A
